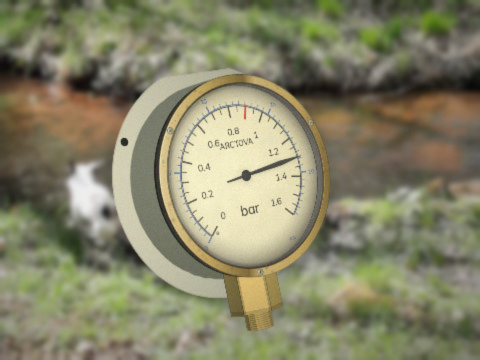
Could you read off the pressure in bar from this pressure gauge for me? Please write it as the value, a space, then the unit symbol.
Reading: 1.3 bar
